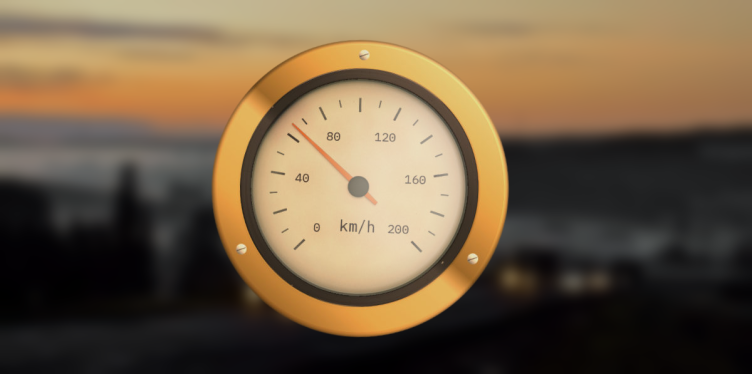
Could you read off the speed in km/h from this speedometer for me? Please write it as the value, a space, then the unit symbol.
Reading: 65 km/h
